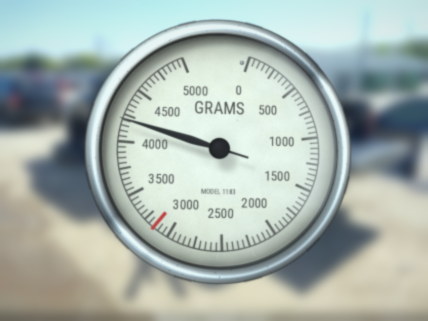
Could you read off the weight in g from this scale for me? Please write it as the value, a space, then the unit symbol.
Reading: 4200 g
